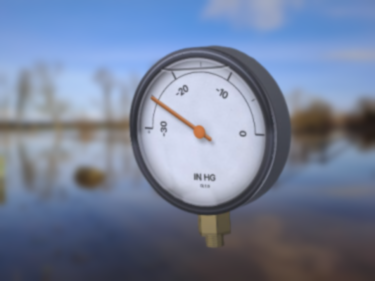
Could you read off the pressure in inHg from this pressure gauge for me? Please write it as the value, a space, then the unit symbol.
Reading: -25 inHg
